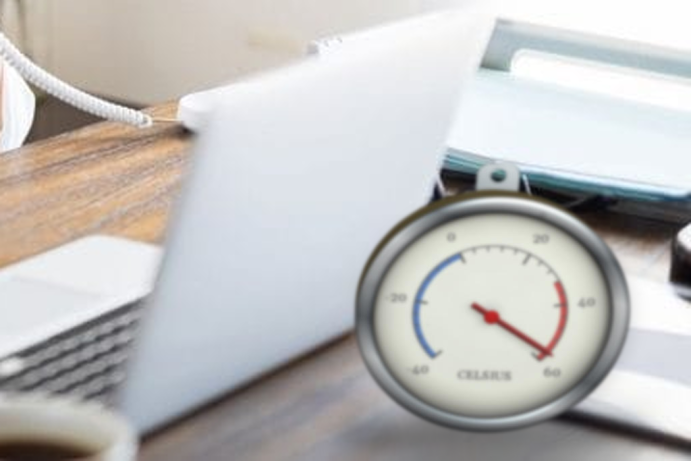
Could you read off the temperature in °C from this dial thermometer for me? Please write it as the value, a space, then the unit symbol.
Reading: 56 °C
